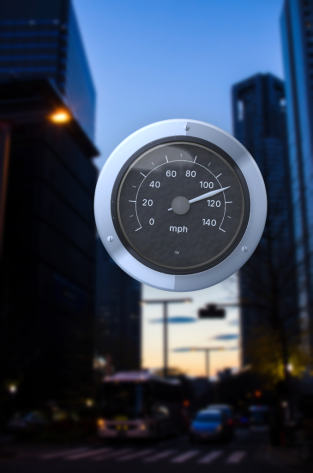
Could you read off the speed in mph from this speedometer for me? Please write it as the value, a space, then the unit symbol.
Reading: 110 mph
